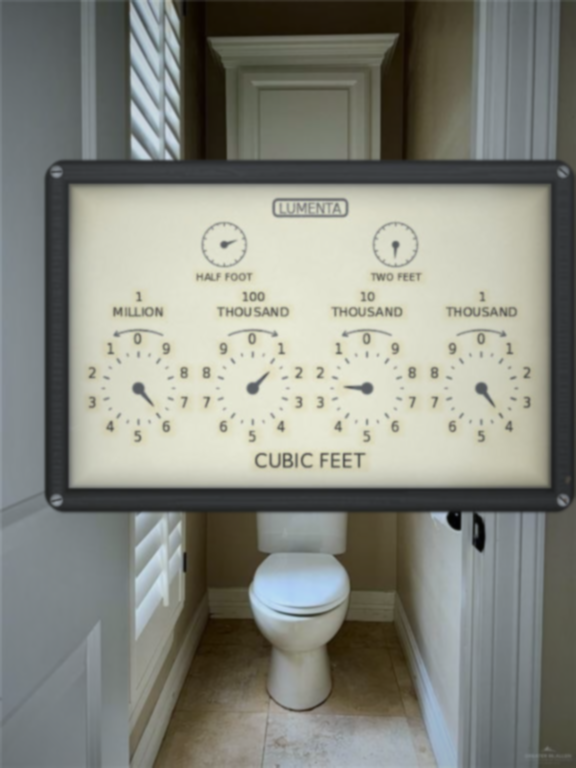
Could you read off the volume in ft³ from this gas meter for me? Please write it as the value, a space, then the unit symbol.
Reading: 612400 ft³
